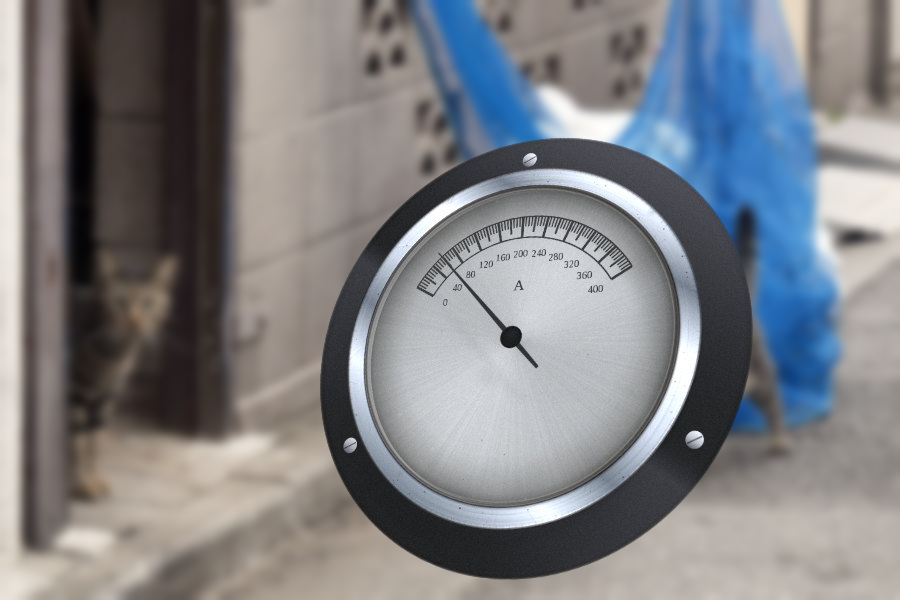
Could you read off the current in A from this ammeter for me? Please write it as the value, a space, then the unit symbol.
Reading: 60 A
